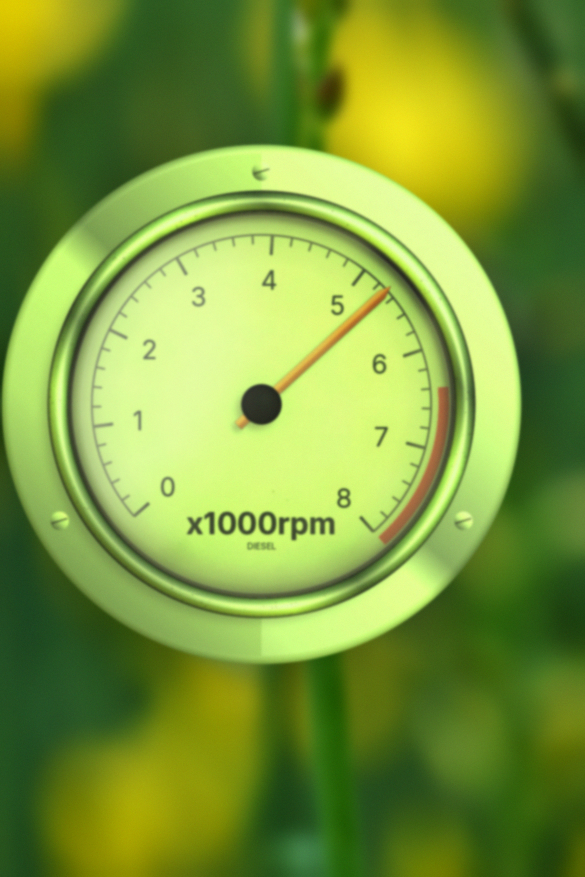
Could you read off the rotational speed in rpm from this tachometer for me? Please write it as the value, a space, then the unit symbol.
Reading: 5300 rpm
